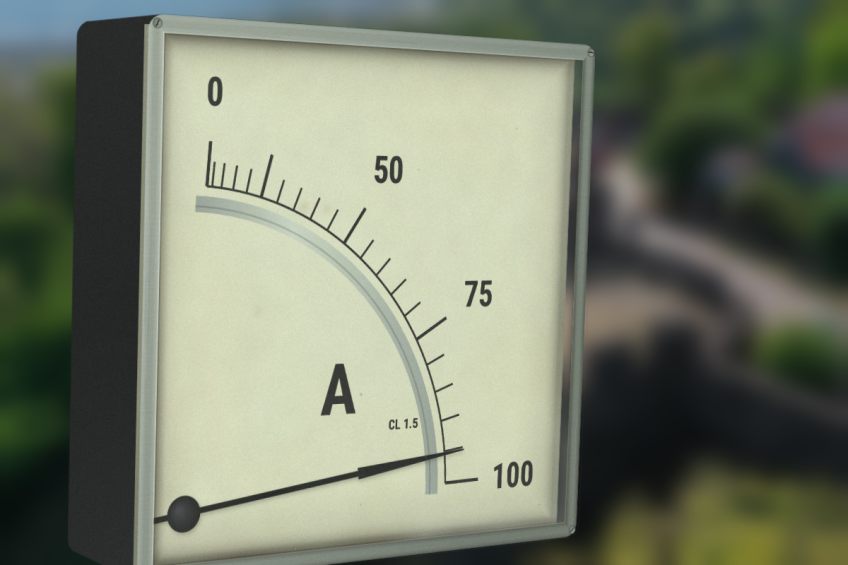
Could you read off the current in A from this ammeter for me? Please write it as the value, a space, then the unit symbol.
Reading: 95 A
